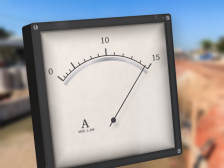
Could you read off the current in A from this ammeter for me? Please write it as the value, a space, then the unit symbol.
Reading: 14.5 A
